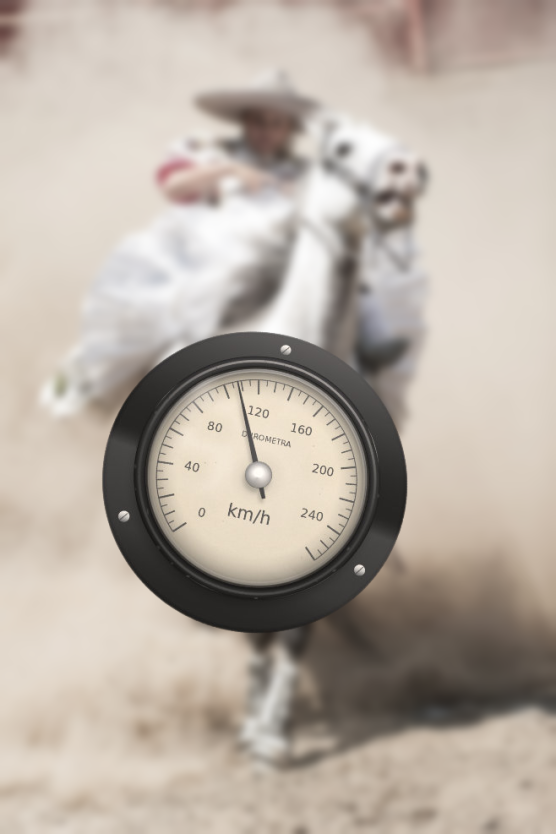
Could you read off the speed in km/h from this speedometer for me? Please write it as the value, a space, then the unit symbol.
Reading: 107.5 km/h
